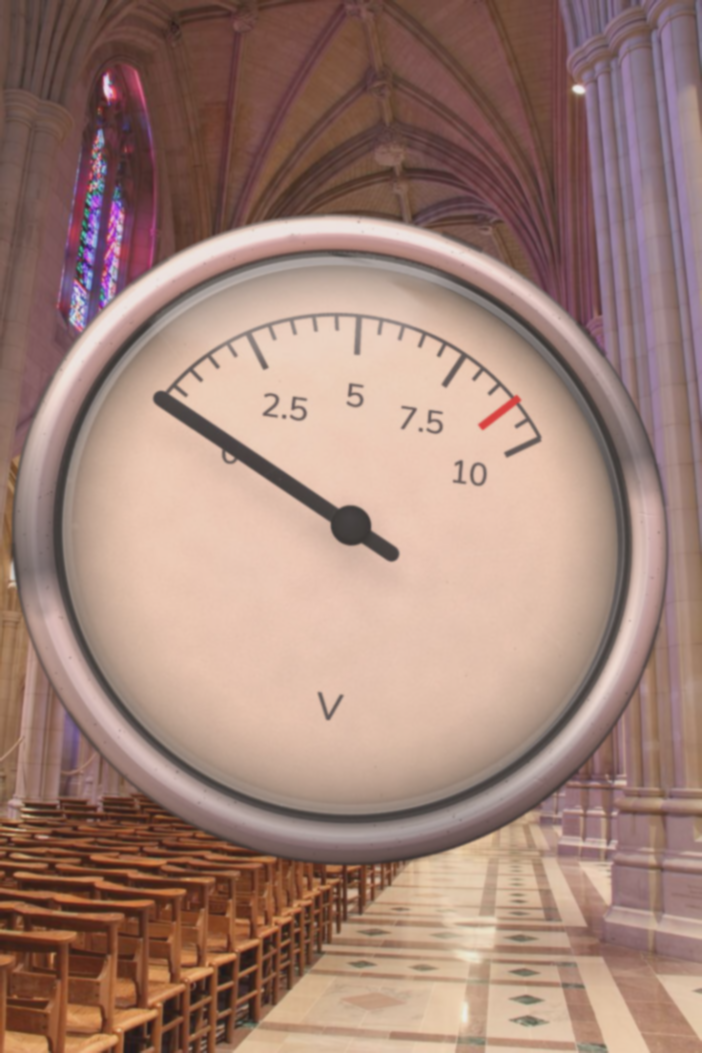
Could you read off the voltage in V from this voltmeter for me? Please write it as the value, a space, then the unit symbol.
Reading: 0 V
